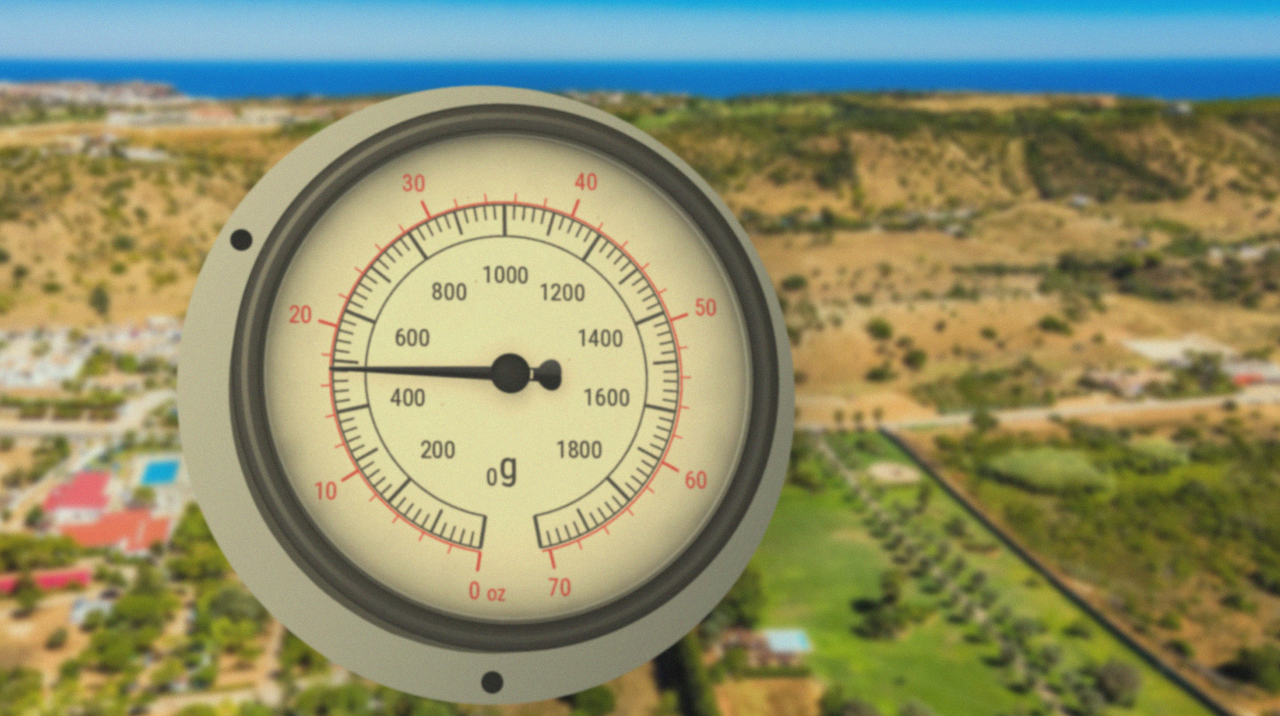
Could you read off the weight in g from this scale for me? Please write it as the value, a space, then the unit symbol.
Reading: 480 g
